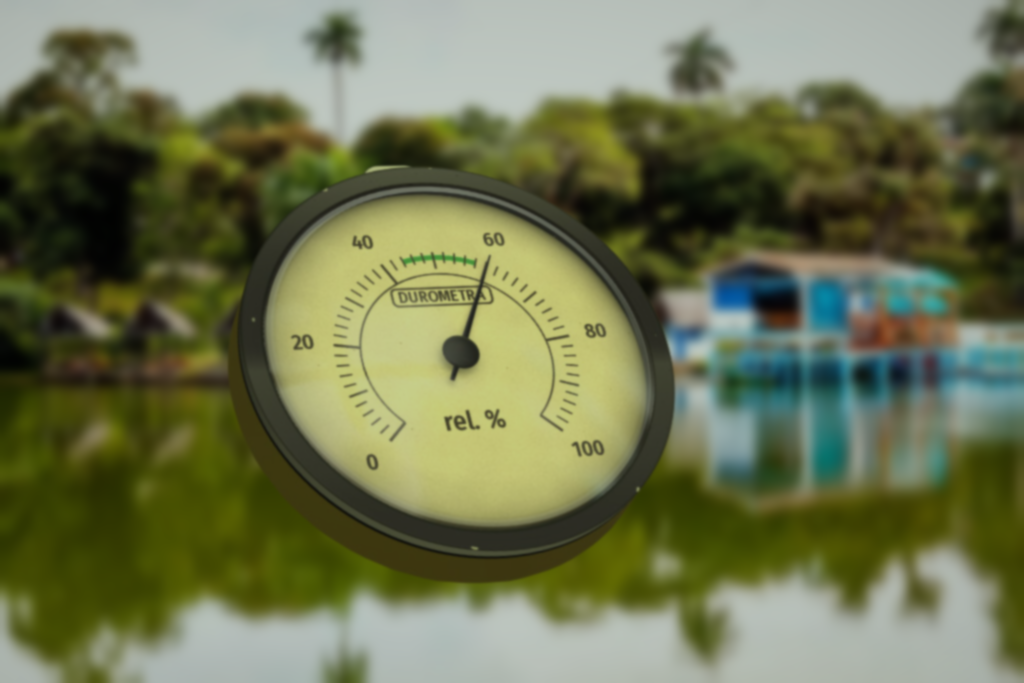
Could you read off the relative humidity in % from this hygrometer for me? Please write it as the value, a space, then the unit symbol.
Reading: 60 %
